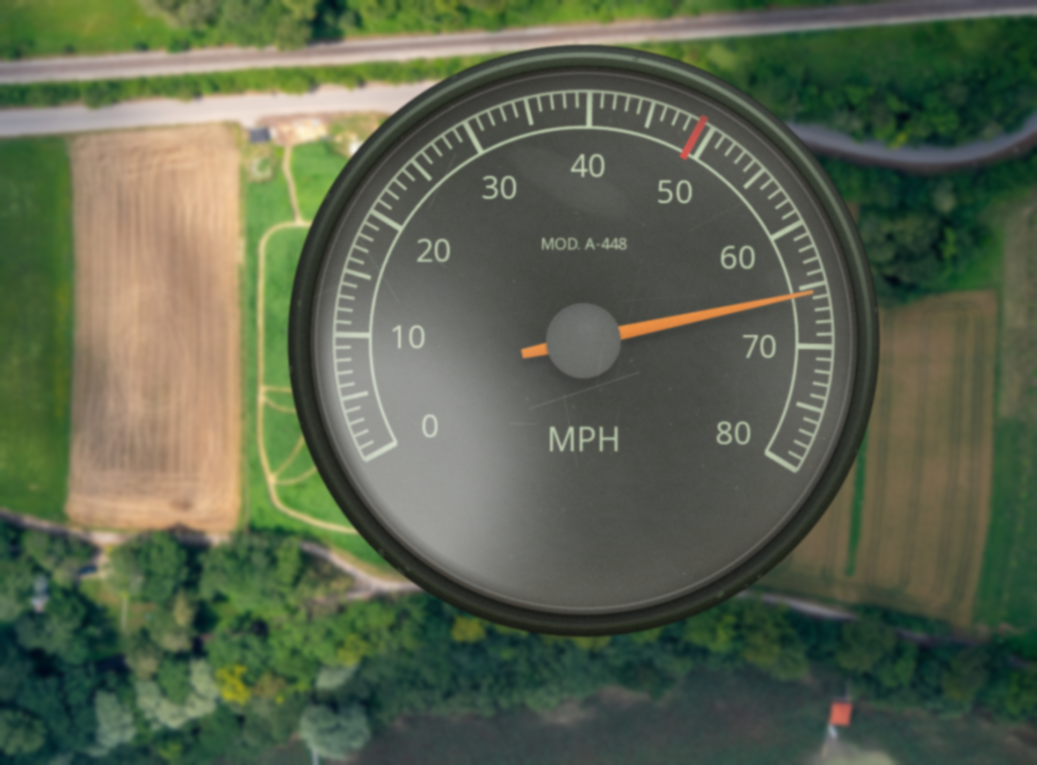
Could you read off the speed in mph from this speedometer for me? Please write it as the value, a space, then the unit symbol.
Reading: 65.5 mph
